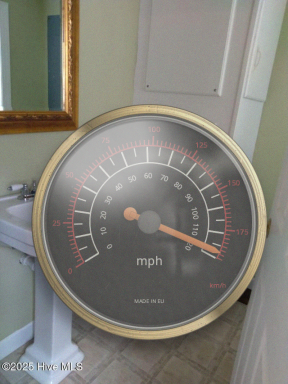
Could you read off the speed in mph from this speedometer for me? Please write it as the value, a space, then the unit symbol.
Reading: 117.5 mph
